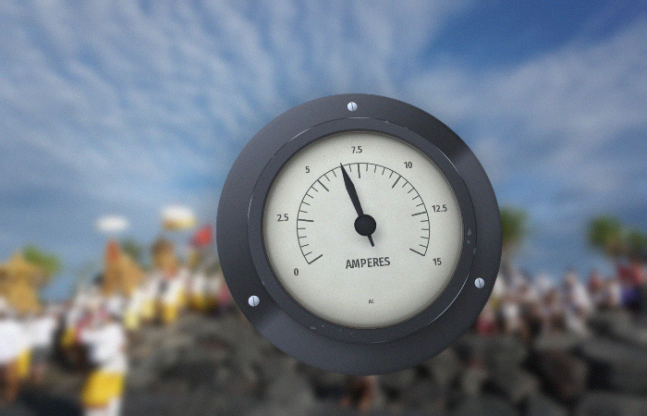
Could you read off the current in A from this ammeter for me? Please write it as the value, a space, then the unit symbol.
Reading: 6.5 A
